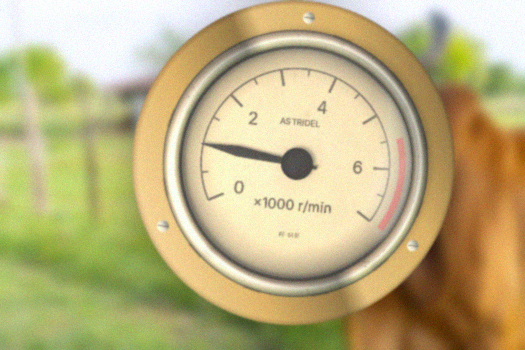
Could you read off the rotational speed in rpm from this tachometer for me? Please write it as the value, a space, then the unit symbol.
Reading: 1000 rpm
